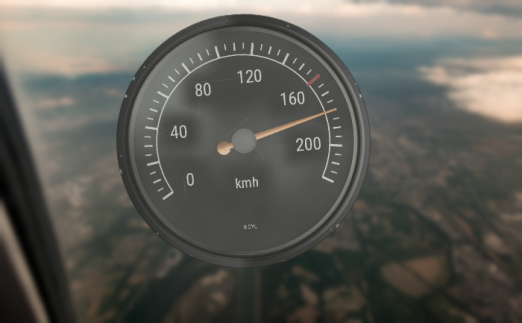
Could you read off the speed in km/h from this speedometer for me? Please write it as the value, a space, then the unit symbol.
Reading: 180 km/h
